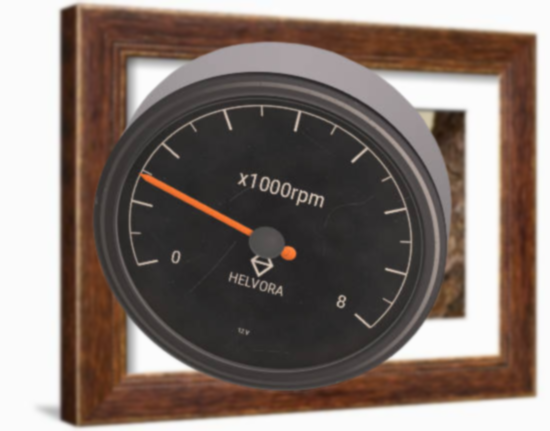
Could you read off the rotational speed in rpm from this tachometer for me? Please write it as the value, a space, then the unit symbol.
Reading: 1500 rpm
